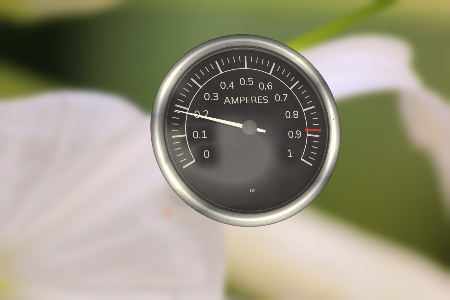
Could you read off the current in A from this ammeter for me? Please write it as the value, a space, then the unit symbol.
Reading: 0.18 A
